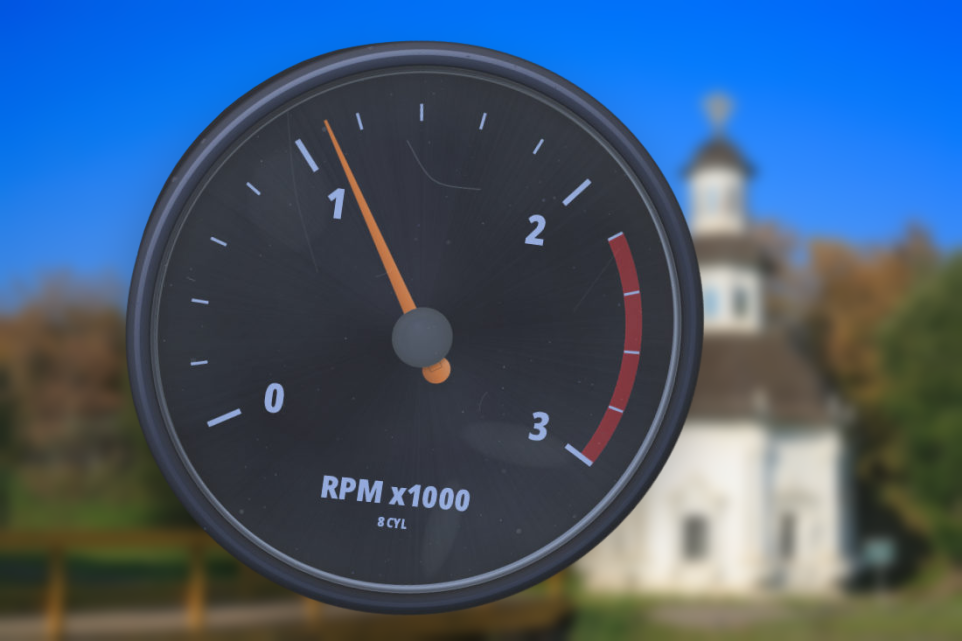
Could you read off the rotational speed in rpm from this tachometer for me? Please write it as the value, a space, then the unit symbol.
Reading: 1100 rpm
